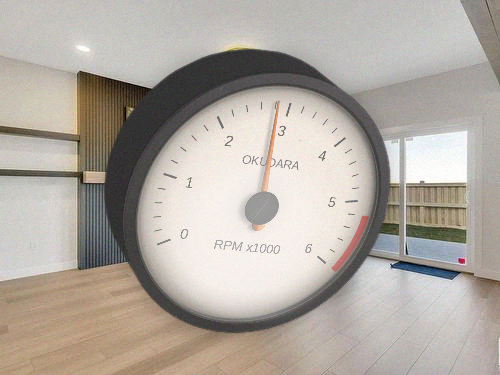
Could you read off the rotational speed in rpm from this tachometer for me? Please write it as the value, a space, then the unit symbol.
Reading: 2800 rpm
